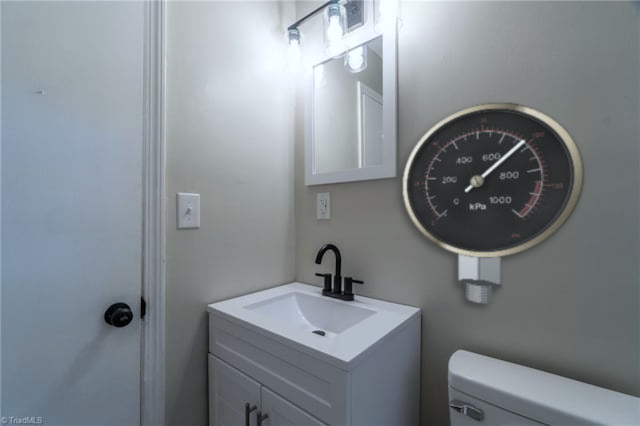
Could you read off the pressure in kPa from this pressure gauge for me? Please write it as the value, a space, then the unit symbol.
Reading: 675 kPa
